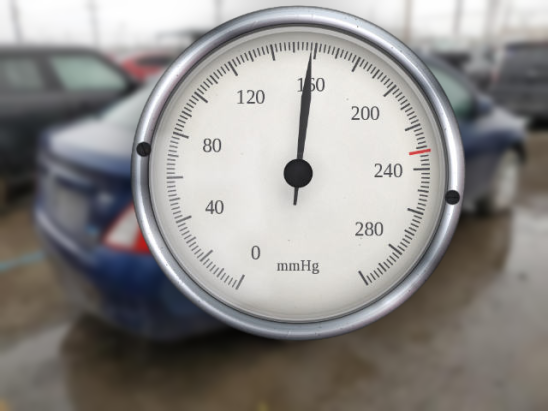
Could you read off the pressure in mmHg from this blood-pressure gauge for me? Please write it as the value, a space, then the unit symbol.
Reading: 158 mmHg
